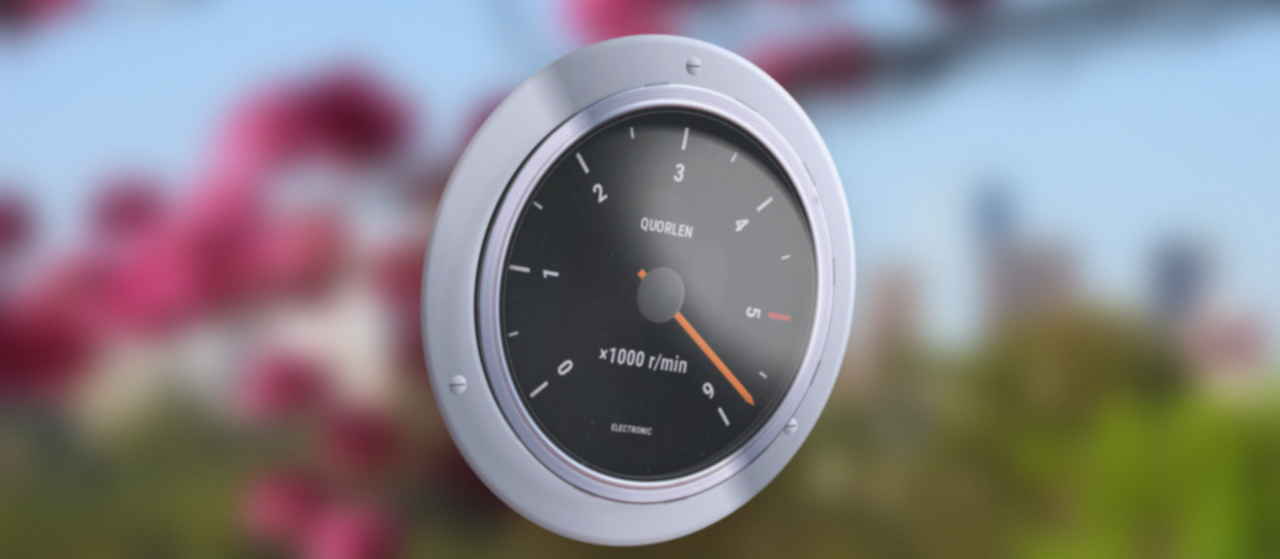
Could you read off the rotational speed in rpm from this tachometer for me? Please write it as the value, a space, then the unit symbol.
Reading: 5750 rpm
